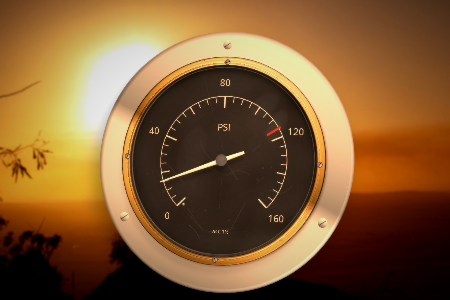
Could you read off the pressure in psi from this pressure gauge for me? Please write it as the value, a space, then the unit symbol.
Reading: 15 psi
